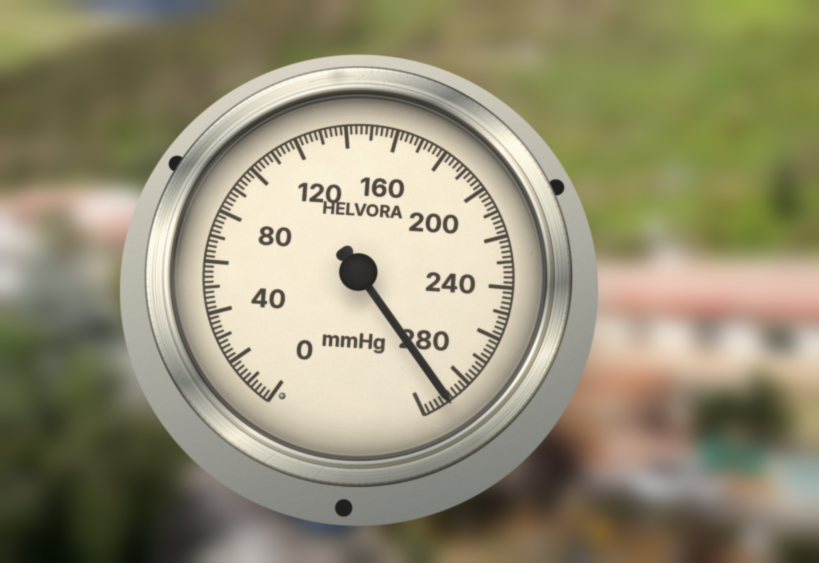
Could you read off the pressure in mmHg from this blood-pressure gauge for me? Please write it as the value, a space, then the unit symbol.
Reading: 290 mmHg
